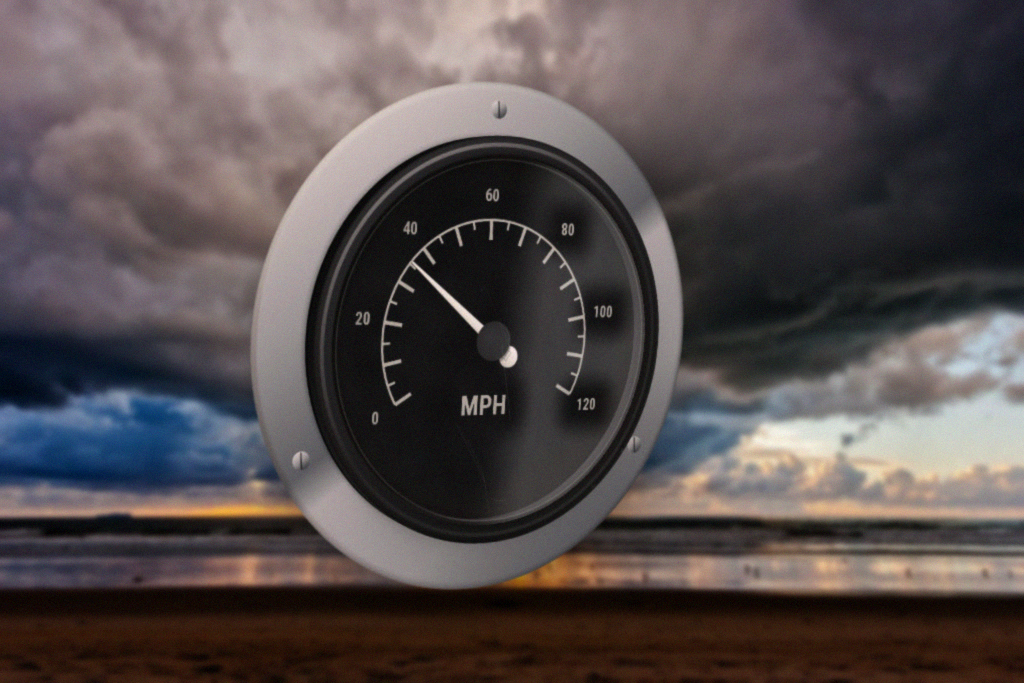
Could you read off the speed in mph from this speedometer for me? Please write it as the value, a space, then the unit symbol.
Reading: 35 mph
